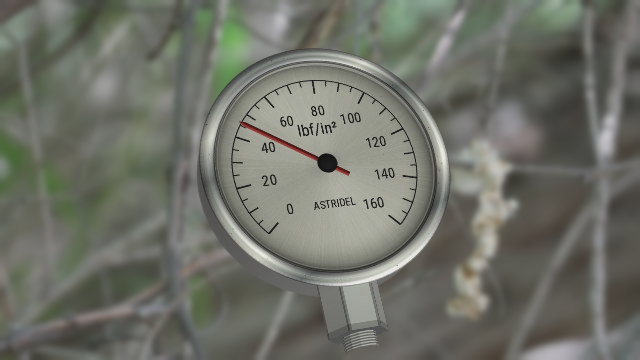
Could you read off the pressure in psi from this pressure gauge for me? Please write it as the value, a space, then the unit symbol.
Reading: 45 psi
